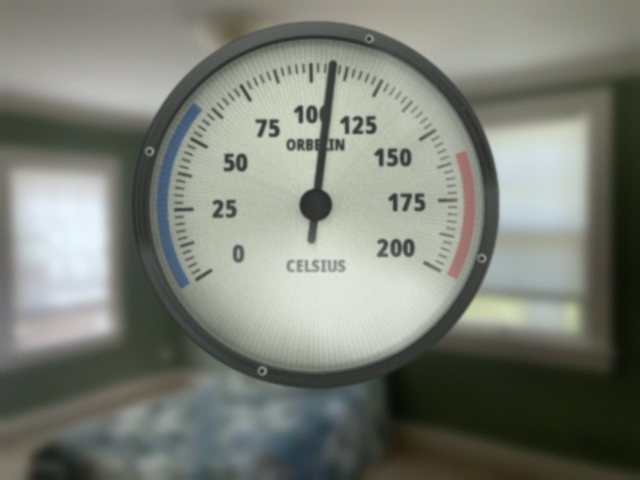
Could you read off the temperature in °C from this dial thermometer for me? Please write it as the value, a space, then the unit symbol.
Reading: 107.5 °C
